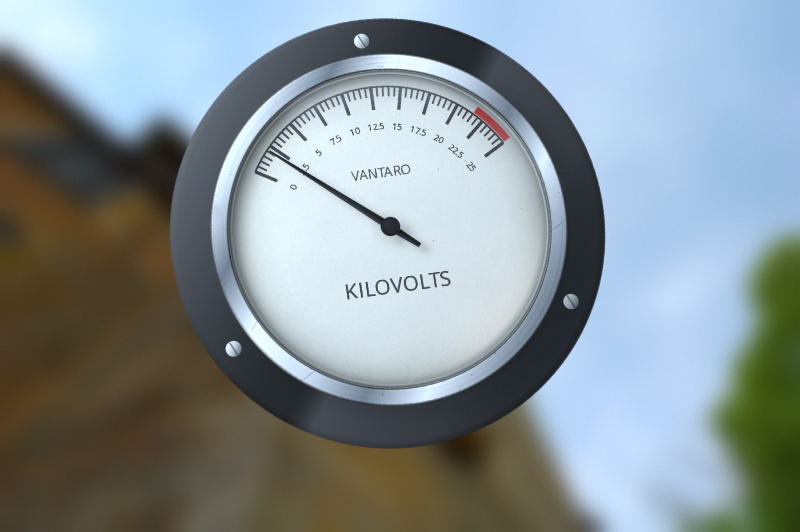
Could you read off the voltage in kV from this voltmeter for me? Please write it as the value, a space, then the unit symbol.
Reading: 2 kV
